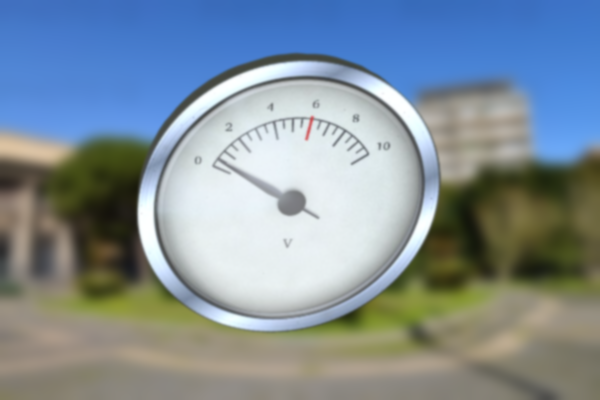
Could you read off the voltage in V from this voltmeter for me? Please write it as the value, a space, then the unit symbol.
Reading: 0.5 V
